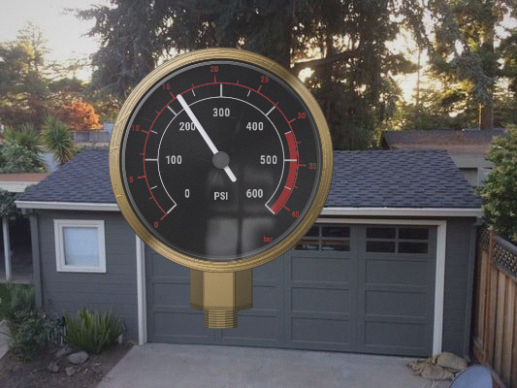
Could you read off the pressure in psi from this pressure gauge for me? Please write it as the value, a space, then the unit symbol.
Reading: 225 psi
